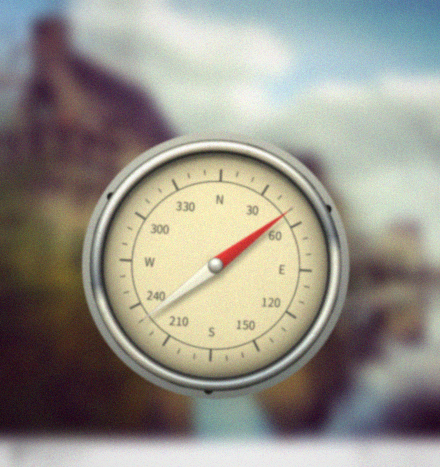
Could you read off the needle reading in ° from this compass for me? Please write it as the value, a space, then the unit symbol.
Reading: 50 °
